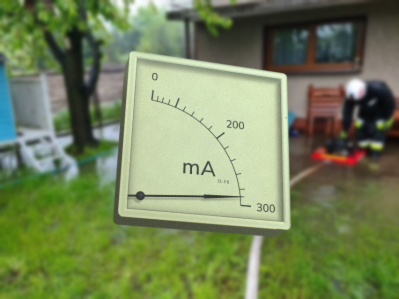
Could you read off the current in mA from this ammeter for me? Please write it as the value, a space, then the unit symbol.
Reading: 290 mA
